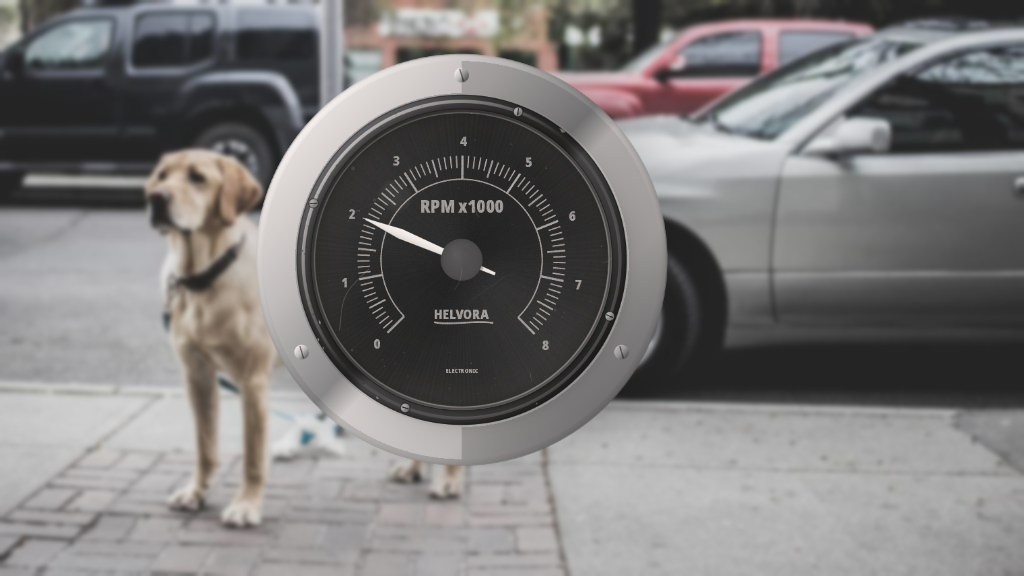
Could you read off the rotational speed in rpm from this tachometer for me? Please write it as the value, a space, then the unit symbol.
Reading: 2000 rpm
